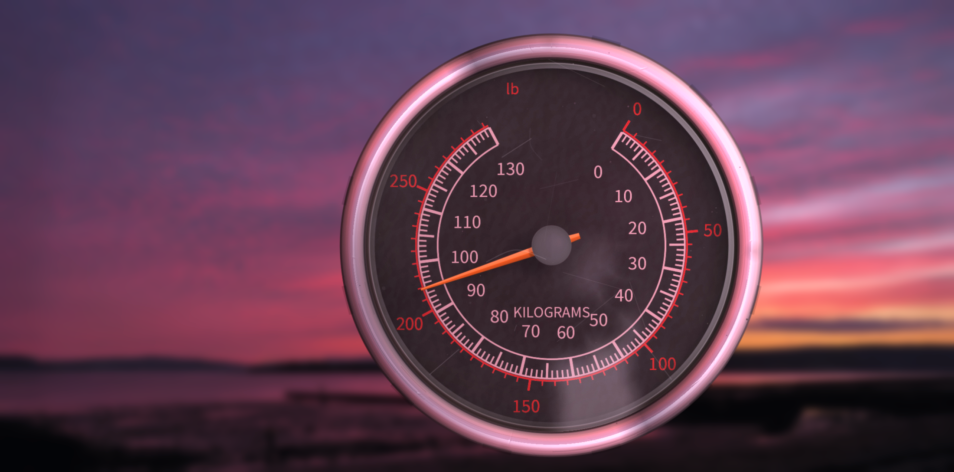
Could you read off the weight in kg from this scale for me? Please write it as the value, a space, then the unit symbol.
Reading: 95 kg
